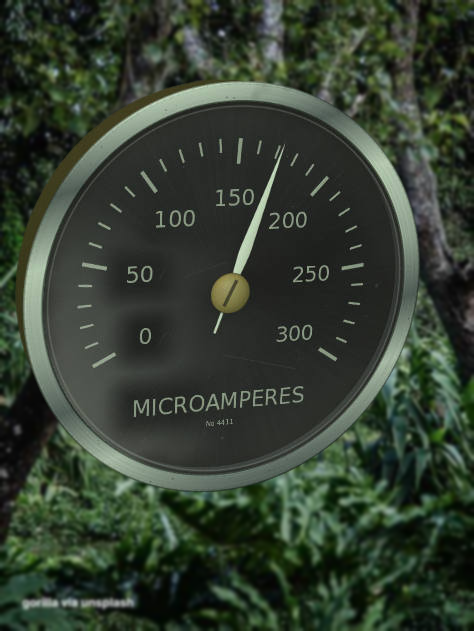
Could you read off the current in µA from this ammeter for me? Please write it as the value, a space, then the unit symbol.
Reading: 170 µA
